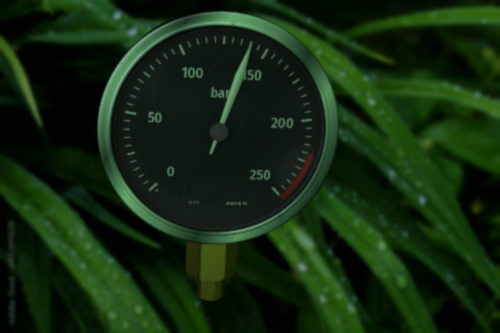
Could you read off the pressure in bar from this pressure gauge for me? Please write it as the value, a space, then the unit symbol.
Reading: 140 bar
